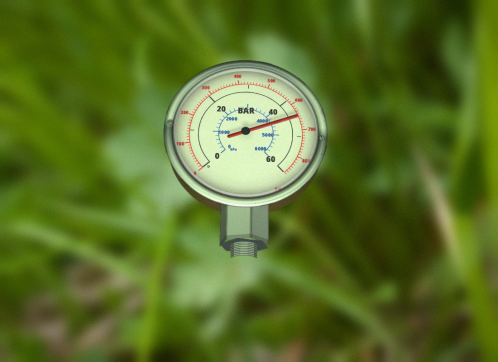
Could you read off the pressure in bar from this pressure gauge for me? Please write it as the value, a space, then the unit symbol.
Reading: 45 bar
